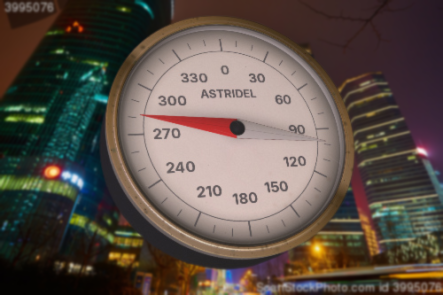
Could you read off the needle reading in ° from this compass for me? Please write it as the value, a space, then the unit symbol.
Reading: 280 °
